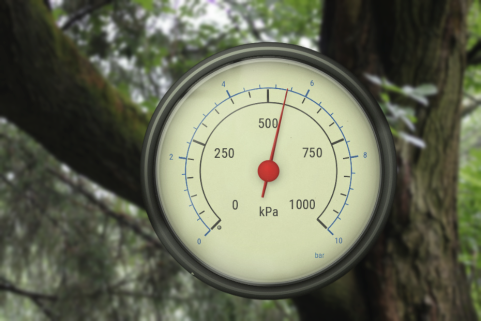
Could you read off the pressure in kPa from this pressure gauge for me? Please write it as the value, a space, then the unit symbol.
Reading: 550 kPa
